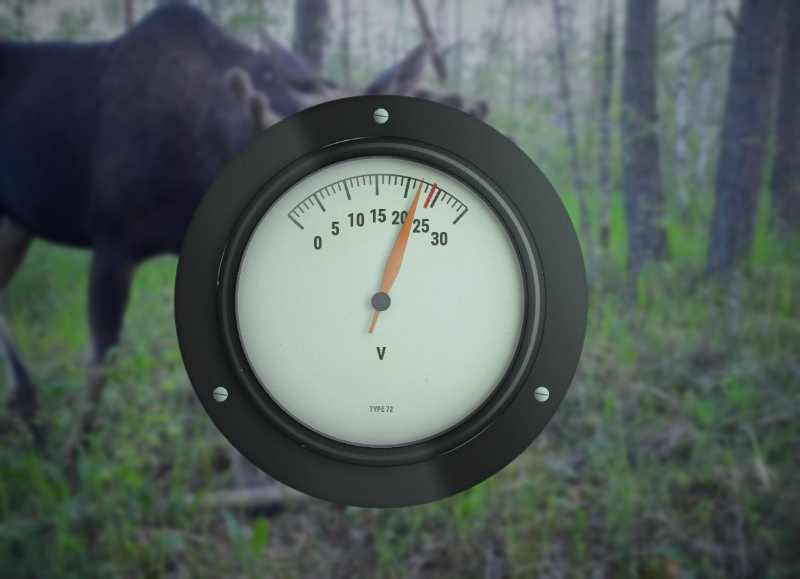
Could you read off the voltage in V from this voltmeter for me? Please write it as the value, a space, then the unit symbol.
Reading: 22 V
